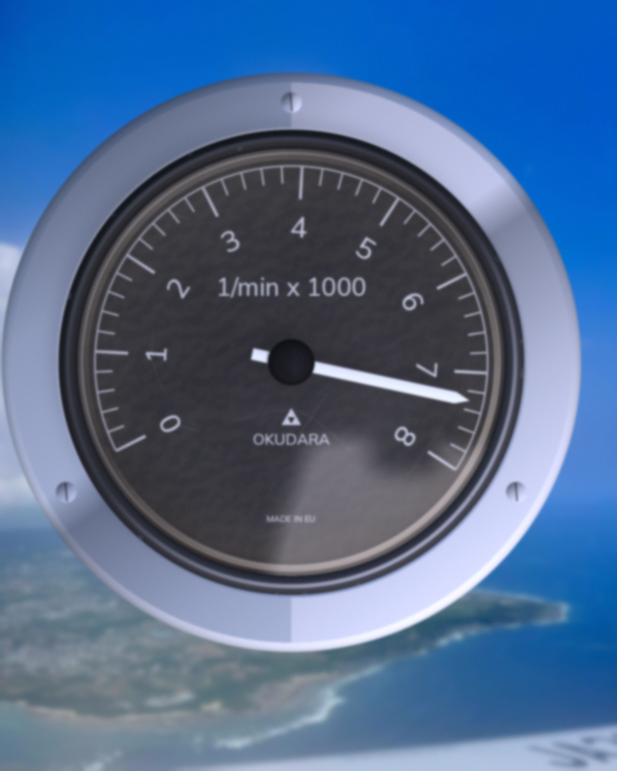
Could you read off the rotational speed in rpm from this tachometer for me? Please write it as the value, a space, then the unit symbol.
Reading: 7300 rpm
